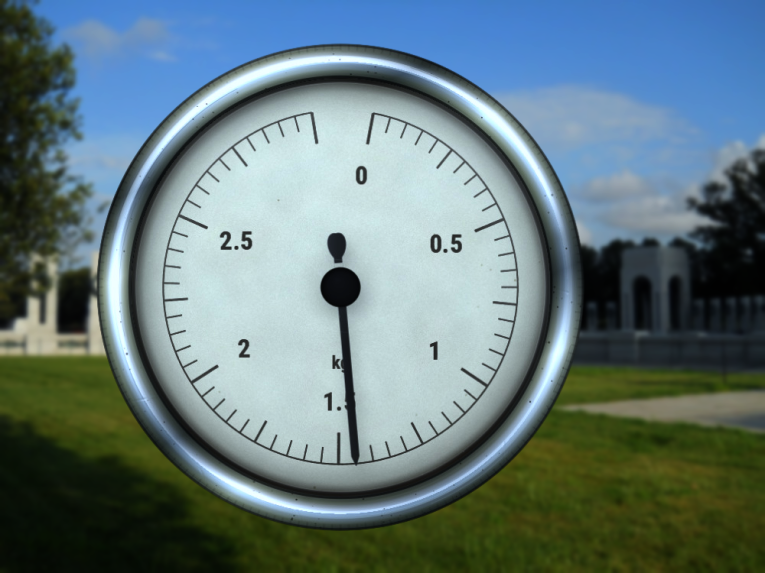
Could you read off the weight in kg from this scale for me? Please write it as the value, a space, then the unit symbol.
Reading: 1.45 kg
